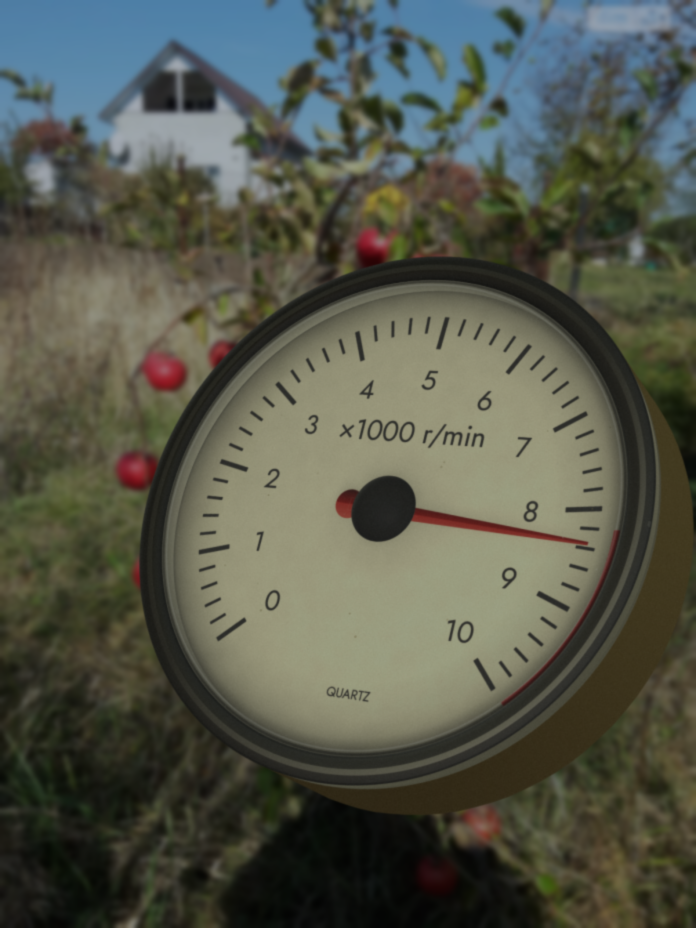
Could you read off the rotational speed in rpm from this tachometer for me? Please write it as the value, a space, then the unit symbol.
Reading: 8400 rpm
